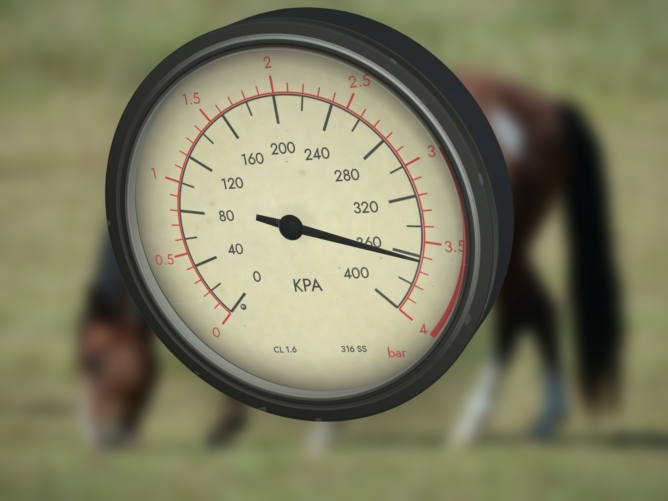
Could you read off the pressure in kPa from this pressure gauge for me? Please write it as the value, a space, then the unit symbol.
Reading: 360 kPa
